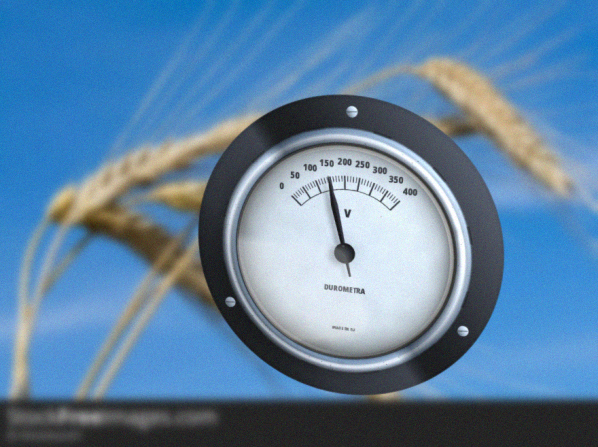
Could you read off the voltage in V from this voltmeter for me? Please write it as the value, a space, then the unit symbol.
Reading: 150 V
